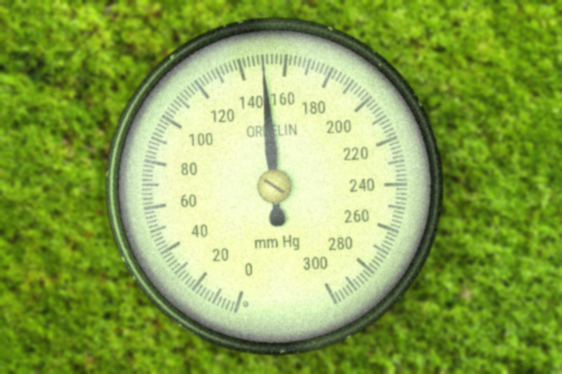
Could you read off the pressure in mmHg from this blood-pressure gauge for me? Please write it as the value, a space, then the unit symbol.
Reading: 150 mmHg
